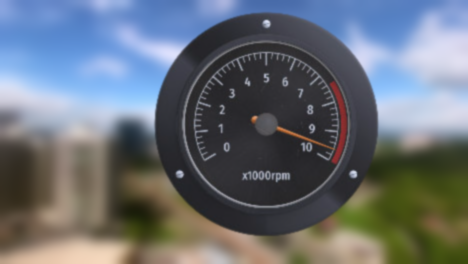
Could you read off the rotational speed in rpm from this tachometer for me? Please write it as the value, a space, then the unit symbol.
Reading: 9600 rpm
